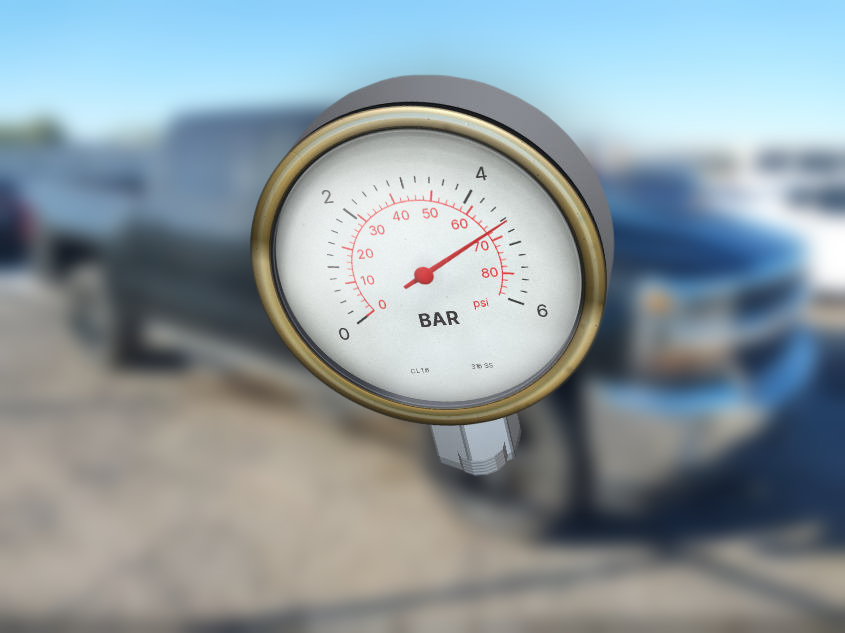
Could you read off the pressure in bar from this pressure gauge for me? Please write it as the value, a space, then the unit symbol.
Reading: 4.6 bar
